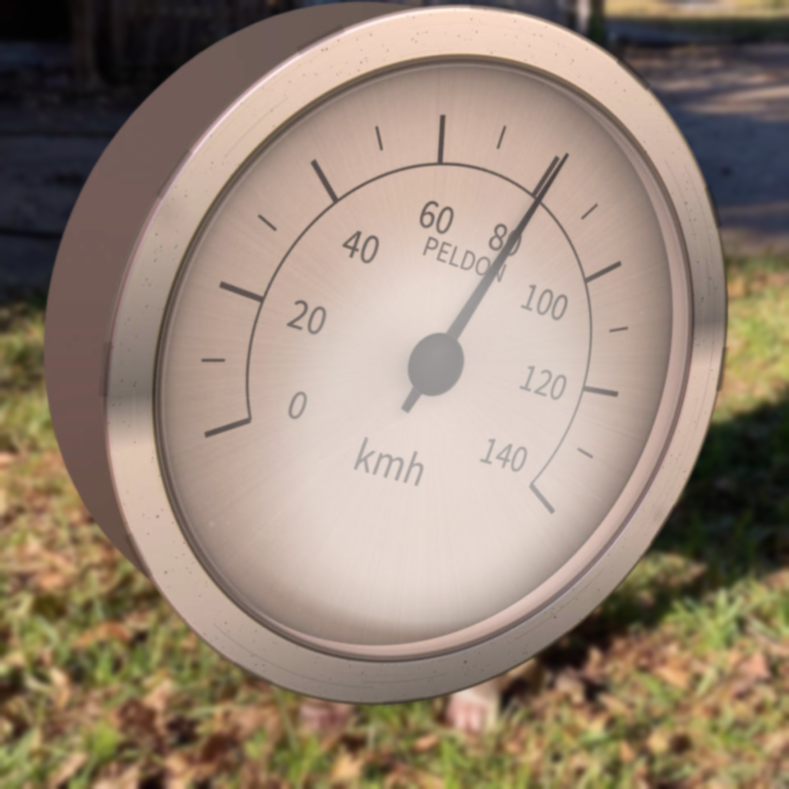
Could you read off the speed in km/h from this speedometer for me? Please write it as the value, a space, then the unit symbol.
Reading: 80 km/h
